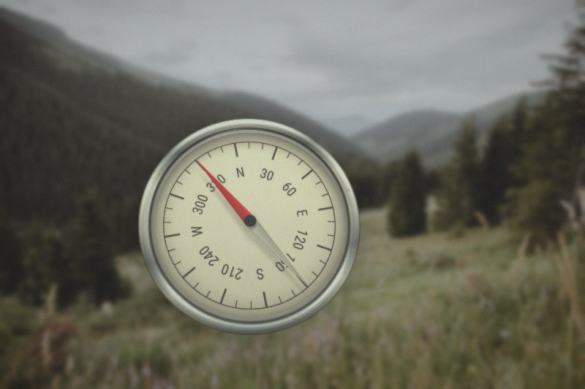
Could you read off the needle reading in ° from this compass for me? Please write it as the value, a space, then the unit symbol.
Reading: 330 °
